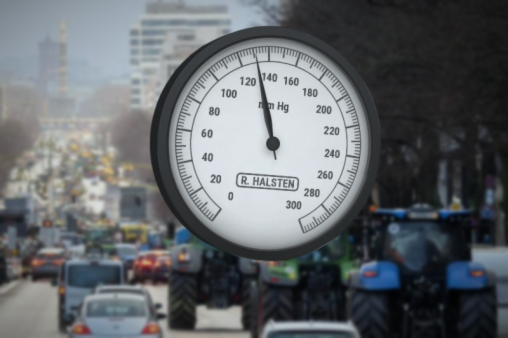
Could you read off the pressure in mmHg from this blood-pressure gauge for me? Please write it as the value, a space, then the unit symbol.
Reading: 130 mmHg
